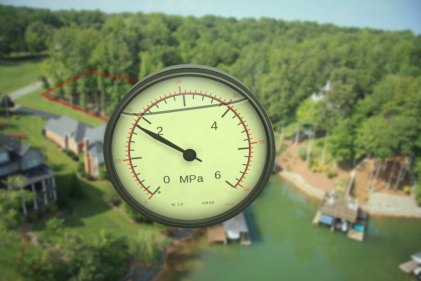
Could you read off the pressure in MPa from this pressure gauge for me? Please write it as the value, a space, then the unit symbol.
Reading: 1.8 MPa
